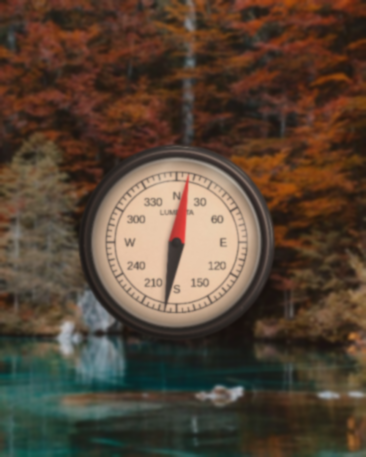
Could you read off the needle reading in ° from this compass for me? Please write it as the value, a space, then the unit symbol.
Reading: 10 °
